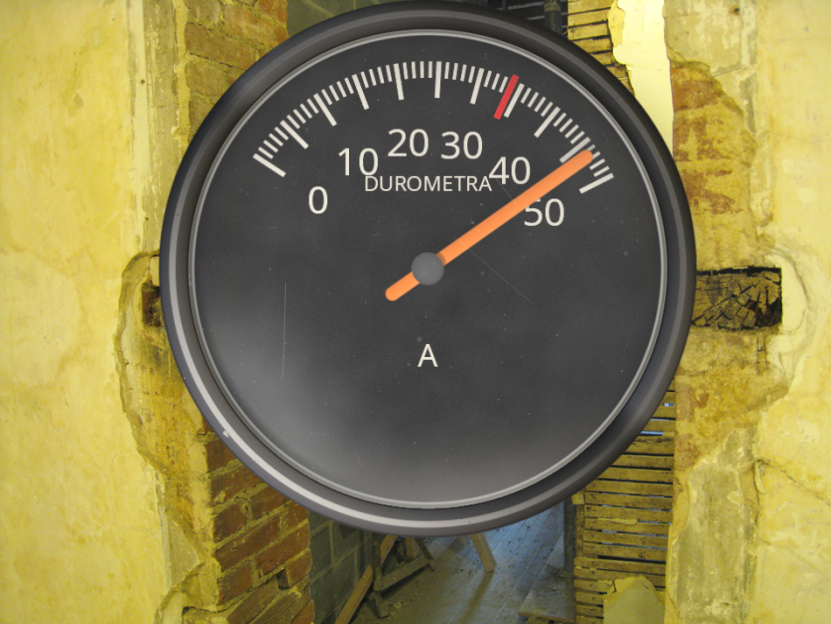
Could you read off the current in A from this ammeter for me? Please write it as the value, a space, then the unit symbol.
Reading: 46.5 A
